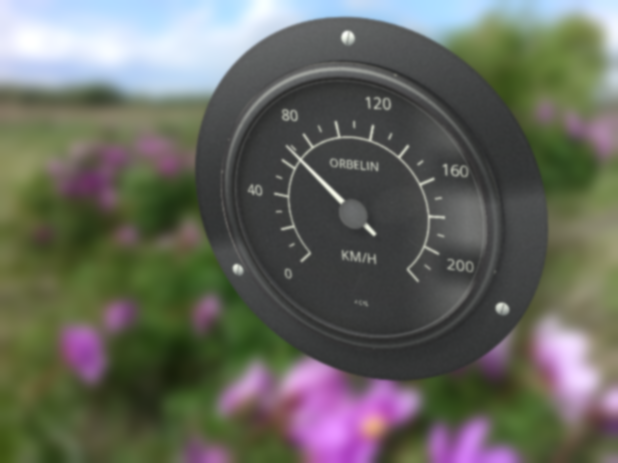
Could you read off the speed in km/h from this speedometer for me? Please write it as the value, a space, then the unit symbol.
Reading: 70 km/h
